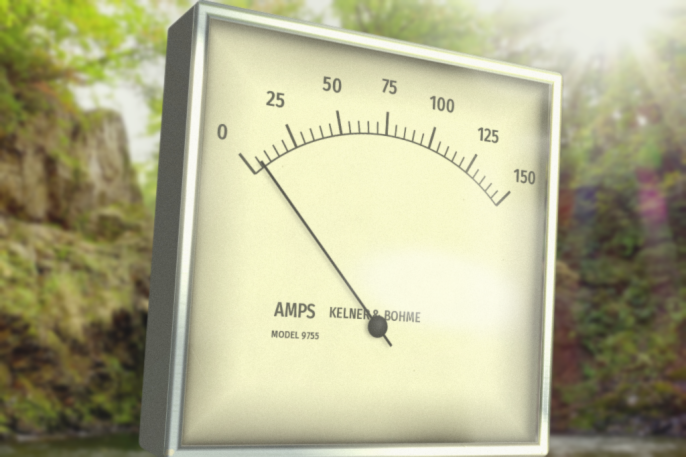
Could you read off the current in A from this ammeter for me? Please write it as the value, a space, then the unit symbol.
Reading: 5 A
